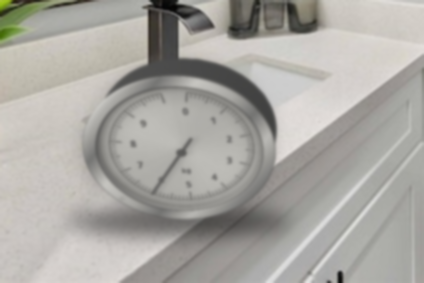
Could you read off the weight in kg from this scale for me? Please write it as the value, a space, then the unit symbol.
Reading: 6 kg
